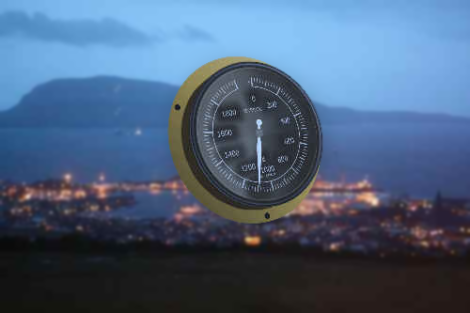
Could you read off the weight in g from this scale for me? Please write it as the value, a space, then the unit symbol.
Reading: 1100 g
